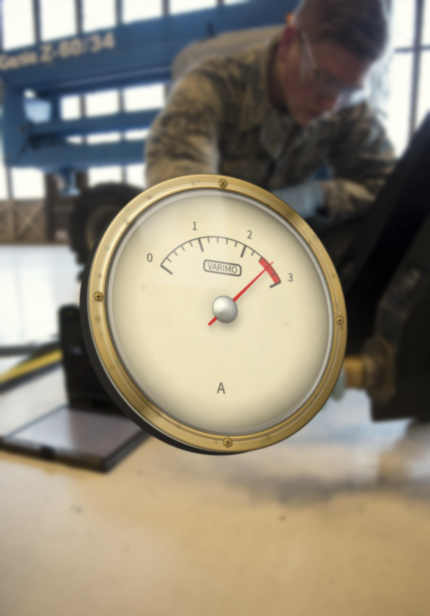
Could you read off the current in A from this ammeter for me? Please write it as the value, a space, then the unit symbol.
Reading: 2.6 A
